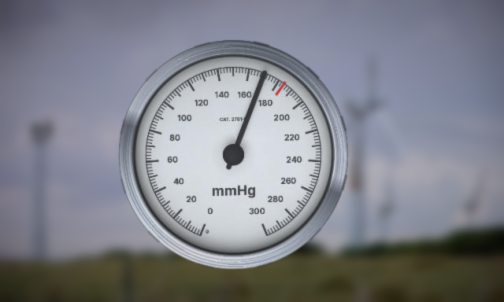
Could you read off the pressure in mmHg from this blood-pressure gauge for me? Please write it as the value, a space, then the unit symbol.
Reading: 170 mmHg
